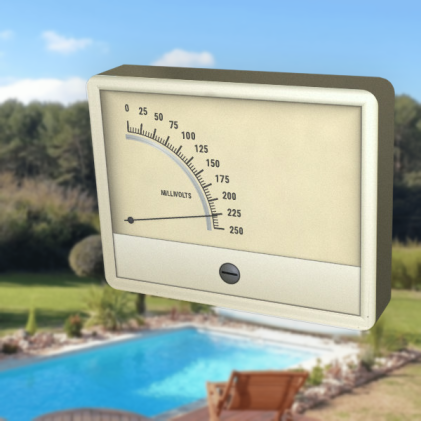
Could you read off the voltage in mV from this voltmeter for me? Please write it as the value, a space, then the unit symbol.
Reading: 225 mV
